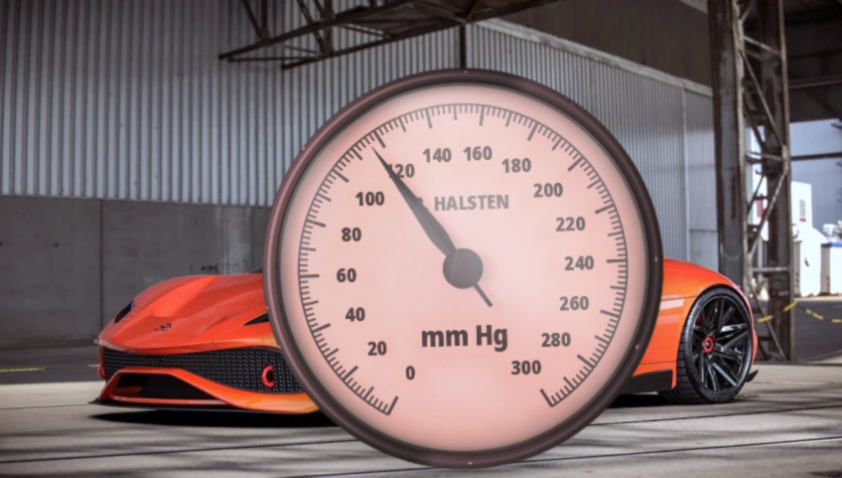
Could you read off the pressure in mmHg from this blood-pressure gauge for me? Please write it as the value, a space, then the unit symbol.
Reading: 116 mmHg
